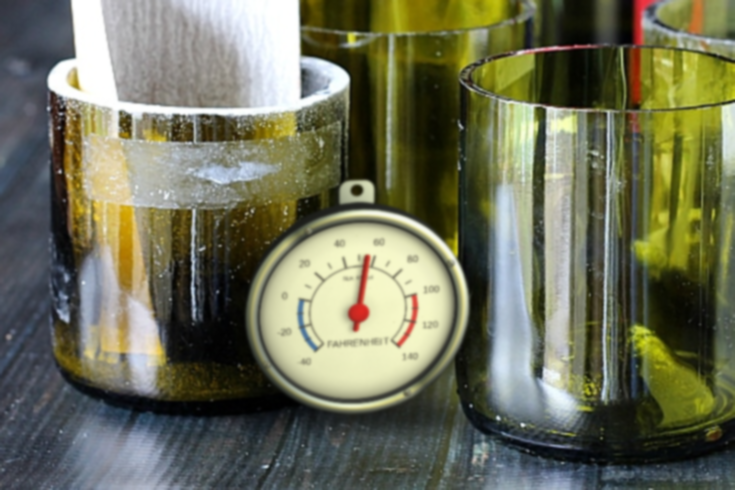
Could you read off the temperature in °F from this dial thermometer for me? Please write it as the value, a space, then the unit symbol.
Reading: 55 °F
